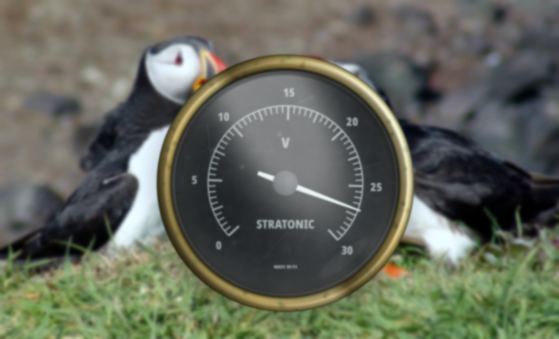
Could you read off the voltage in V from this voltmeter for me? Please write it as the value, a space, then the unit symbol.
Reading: 27 V
